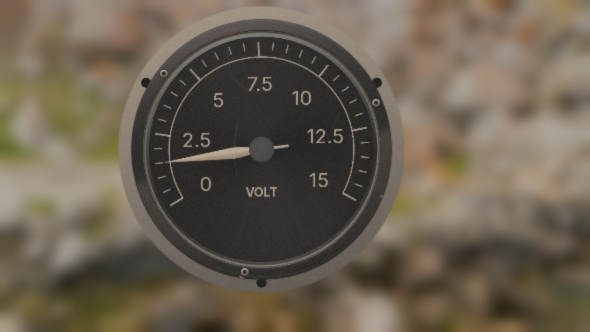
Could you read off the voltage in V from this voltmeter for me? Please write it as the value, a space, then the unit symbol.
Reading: 1.5 V
